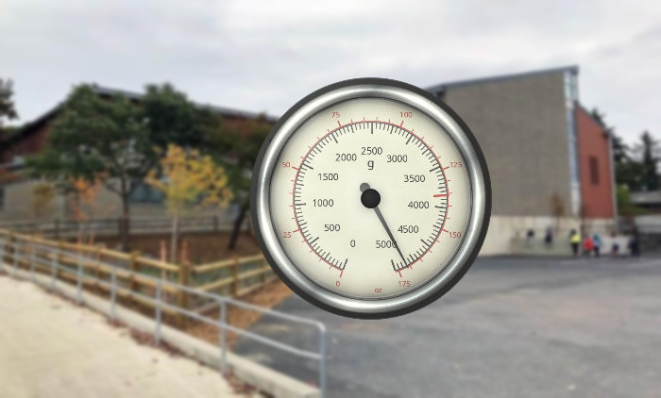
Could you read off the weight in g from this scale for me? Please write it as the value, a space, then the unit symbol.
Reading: 4850 g
